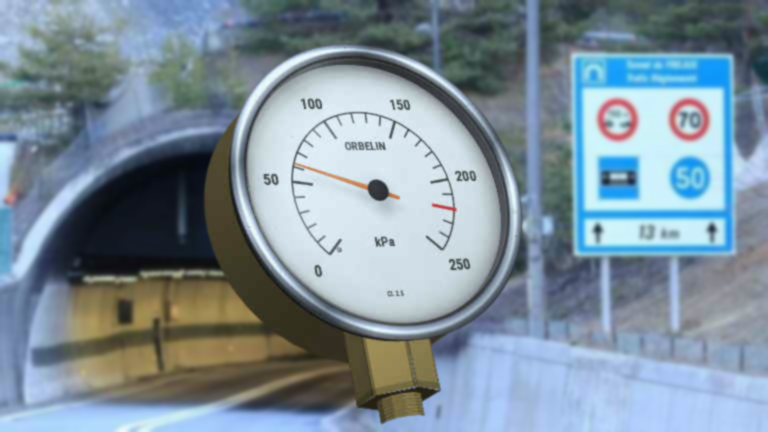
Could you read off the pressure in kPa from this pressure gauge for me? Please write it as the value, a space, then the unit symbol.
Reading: 60 kPa
